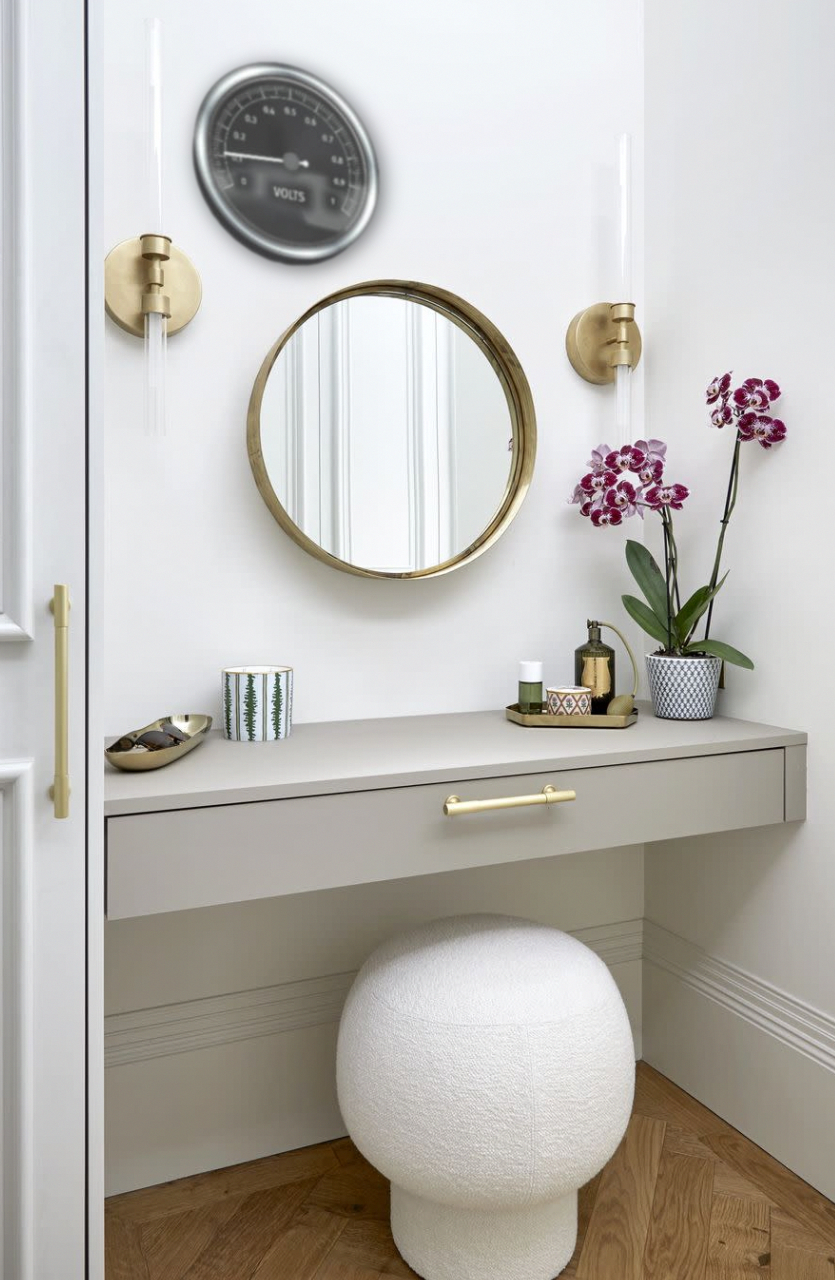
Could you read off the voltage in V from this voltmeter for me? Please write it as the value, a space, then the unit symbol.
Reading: 0.1 V
